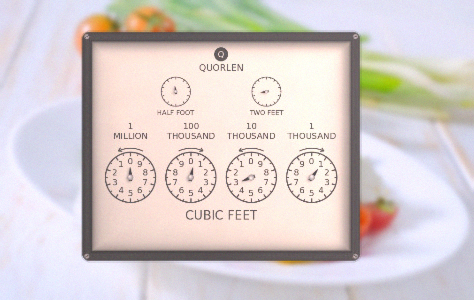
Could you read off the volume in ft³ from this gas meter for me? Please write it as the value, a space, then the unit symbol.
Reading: 3100 ft³
